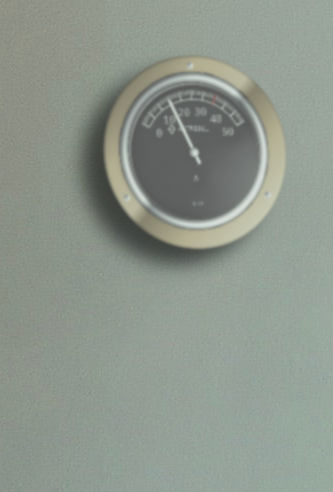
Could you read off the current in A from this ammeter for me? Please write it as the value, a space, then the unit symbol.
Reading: 15 A
